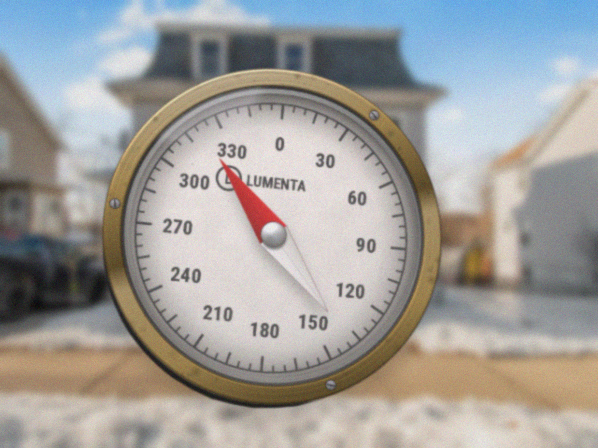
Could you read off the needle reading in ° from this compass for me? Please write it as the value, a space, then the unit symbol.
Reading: 320 °
